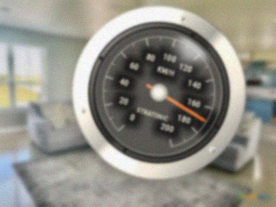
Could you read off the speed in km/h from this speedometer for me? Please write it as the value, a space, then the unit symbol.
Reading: 170 km/h
